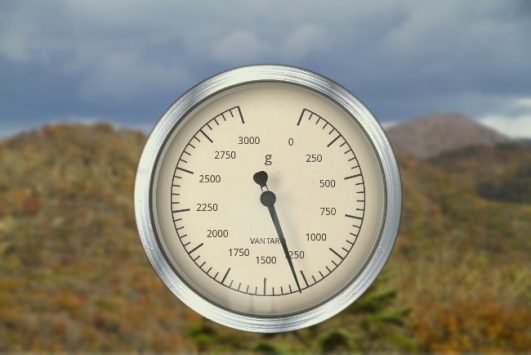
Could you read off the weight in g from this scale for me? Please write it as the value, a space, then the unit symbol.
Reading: 1300 g
